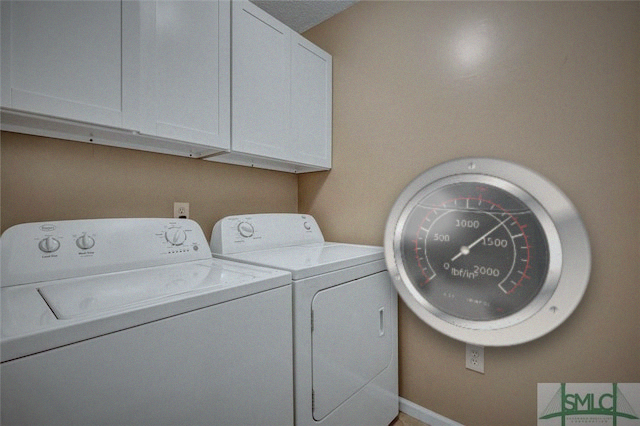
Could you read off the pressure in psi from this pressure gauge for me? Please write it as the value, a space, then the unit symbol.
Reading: 1350 psi
